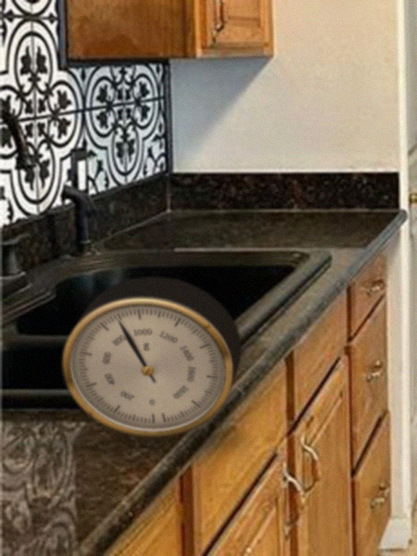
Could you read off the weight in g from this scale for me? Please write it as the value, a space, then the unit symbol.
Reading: 900 g
